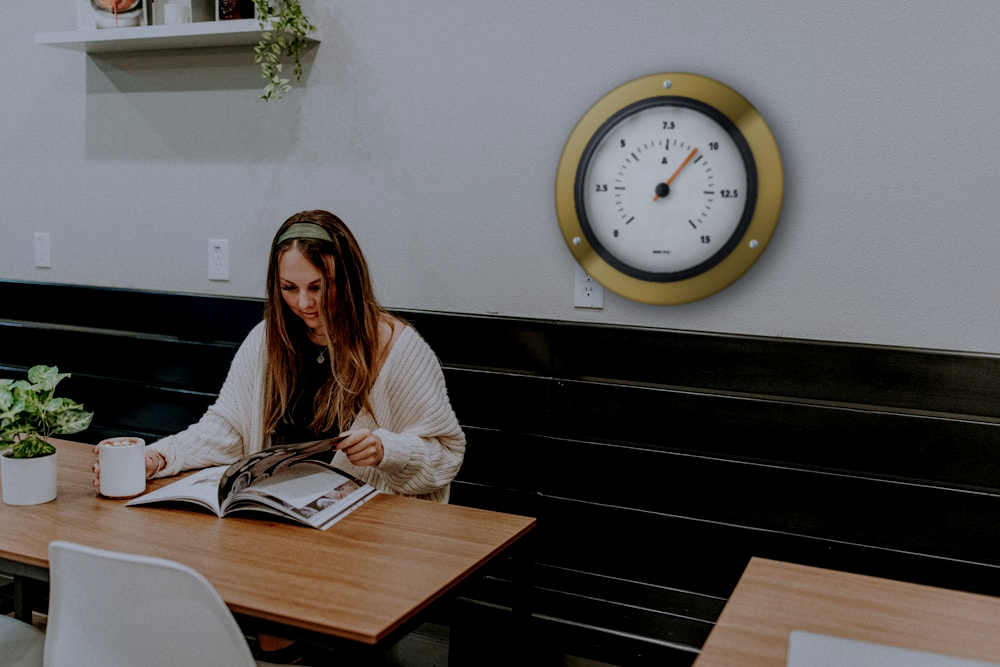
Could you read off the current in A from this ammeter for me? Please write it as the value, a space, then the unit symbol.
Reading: 9.5 A
